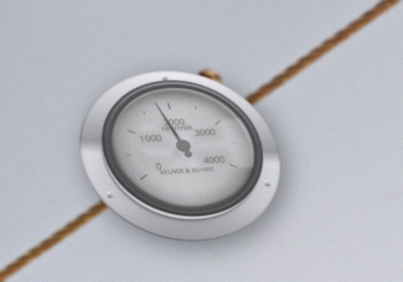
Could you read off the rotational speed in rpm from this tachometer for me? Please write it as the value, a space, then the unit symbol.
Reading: 1750 rpm
